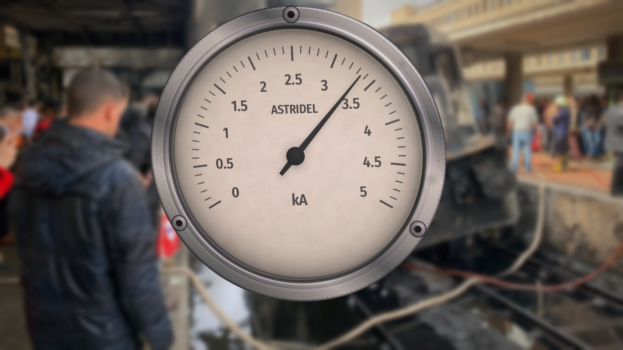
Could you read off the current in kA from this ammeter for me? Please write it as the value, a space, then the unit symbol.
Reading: 3.35 kA
